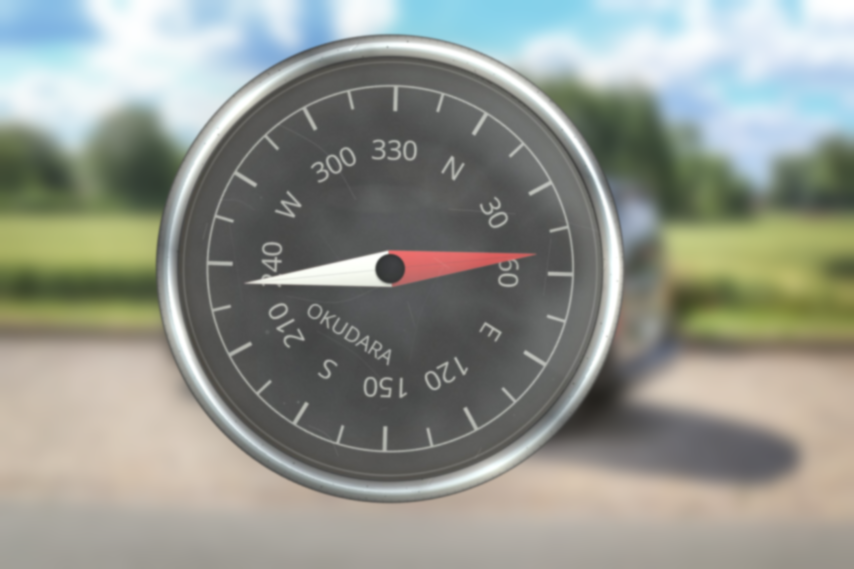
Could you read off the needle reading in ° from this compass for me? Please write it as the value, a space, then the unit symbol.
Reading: 52.5 °
